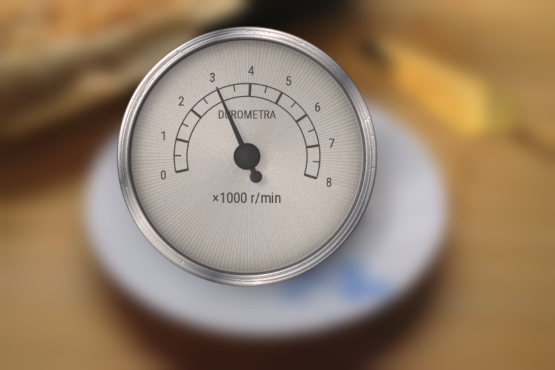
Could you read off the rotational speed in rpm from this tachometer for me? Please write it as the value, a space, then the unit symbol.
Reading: 3000 rpm
